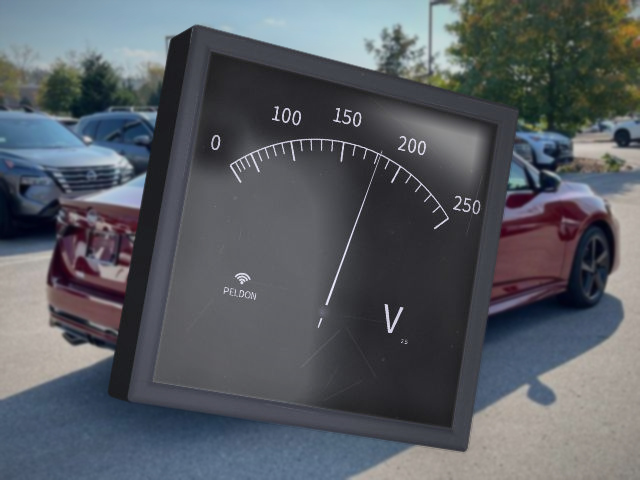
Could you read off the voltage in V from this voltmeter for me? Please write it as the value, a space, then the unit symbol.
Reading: 180 V
